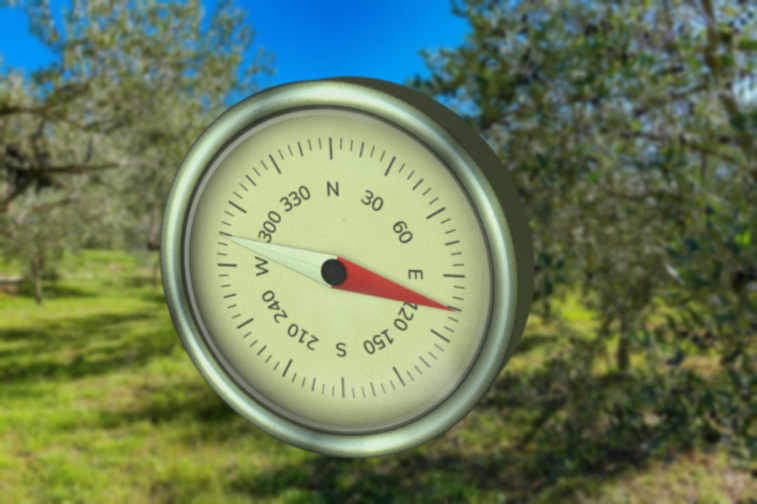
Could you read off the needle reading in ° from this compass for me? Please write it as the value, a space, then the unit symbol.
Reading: 105 °
